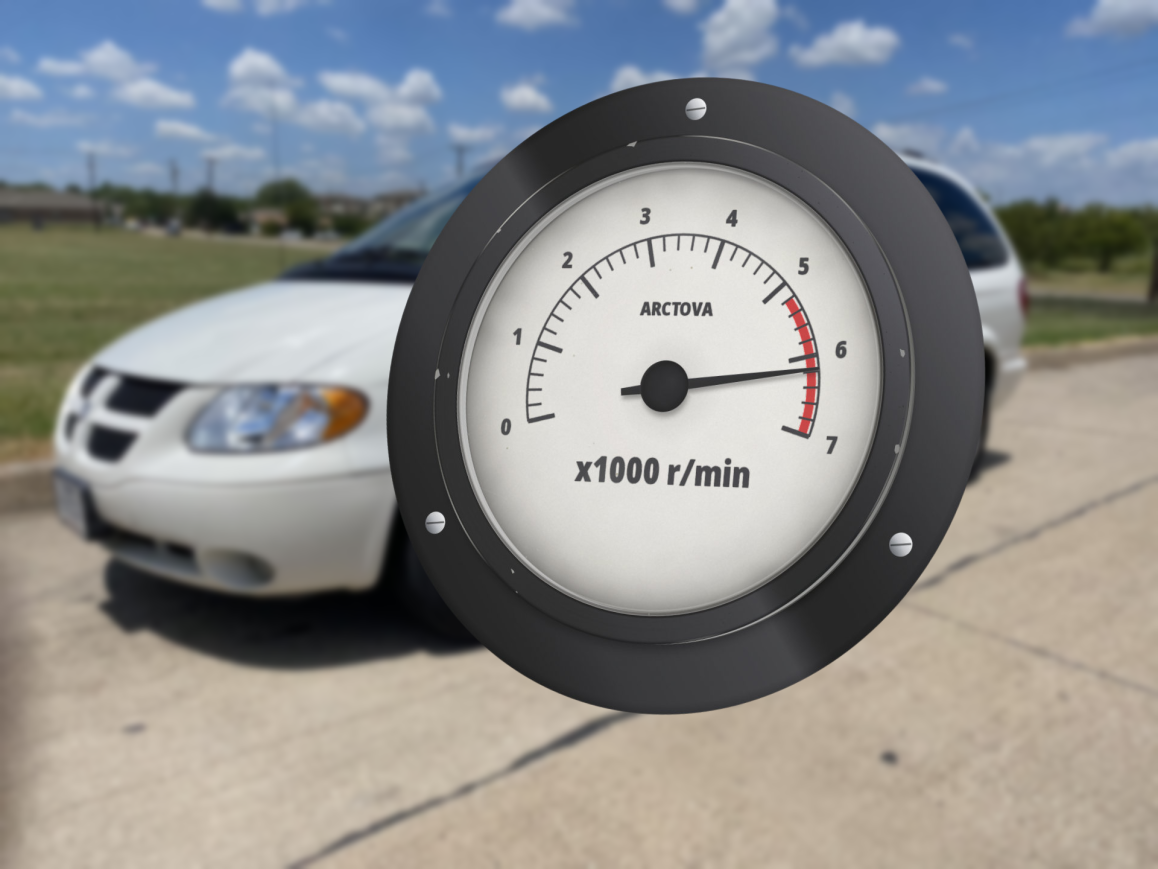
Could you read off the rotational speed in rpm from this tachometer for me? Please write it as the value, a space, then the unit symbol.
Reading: 6200 rpm
